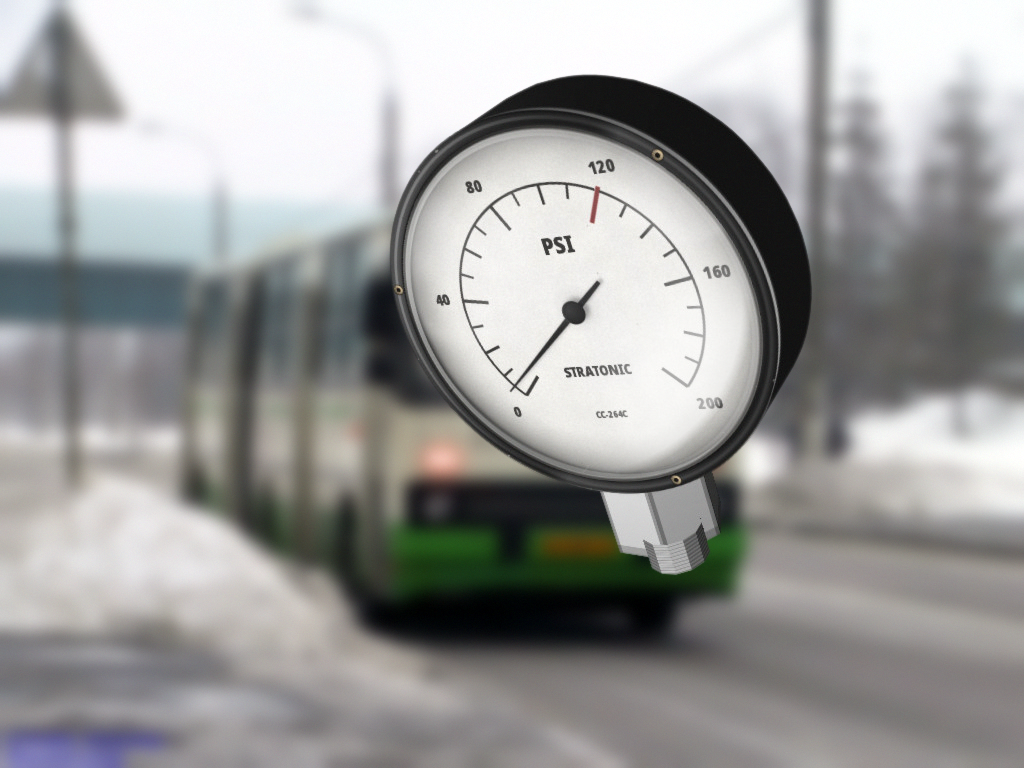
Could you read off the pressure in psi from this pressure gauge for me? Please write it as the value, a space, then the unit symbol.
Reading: 5 psi
